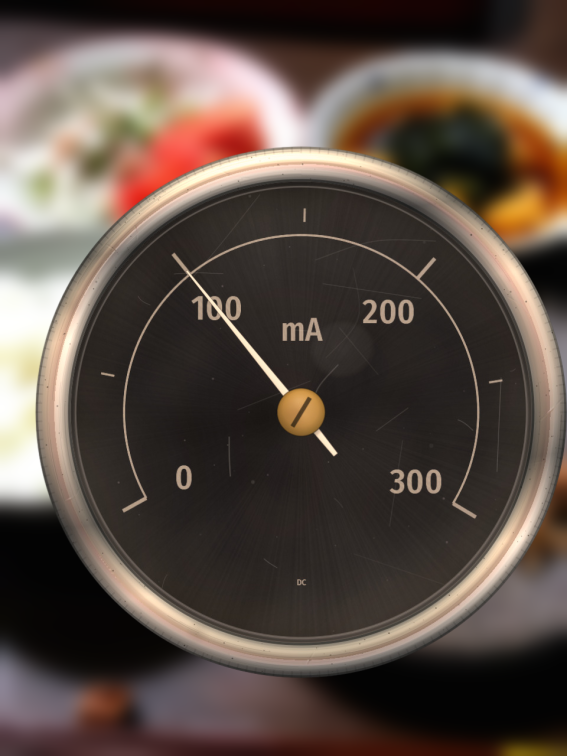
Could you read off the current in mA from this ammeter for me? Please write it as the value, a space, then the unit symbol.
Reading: 100 mA
